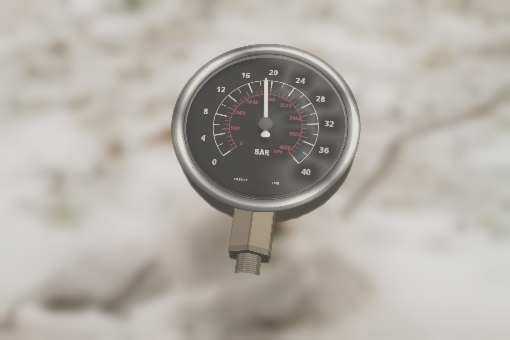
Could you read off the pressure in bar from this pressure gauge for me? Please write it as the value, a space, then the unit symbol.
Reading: 19 bar
